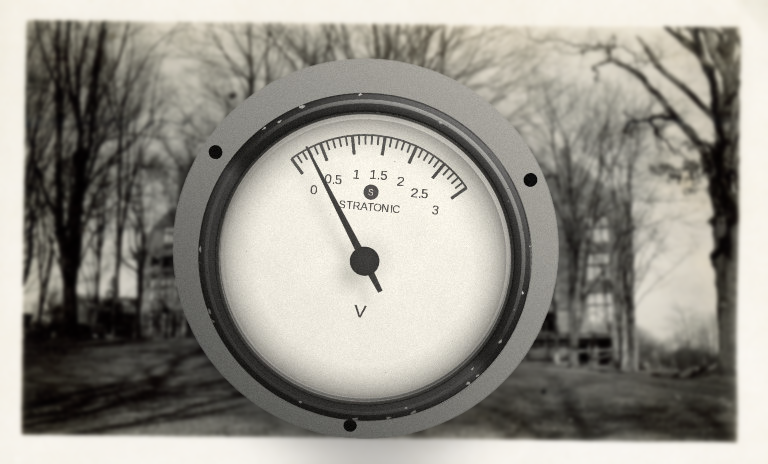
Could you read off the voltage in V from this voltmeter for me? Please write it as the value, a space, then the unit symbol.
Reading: 0.3 V
